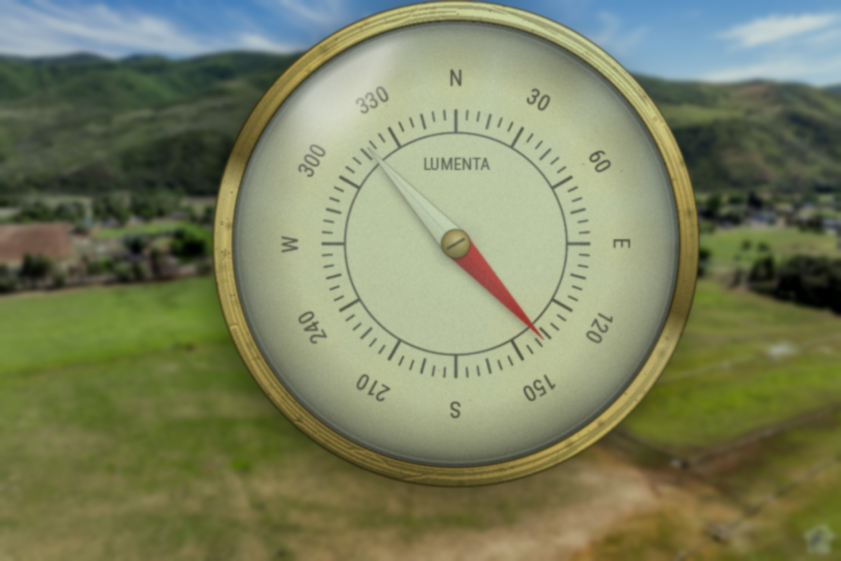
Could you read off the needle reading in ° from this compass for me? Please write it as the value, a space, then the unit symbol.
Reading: 137.5 °
